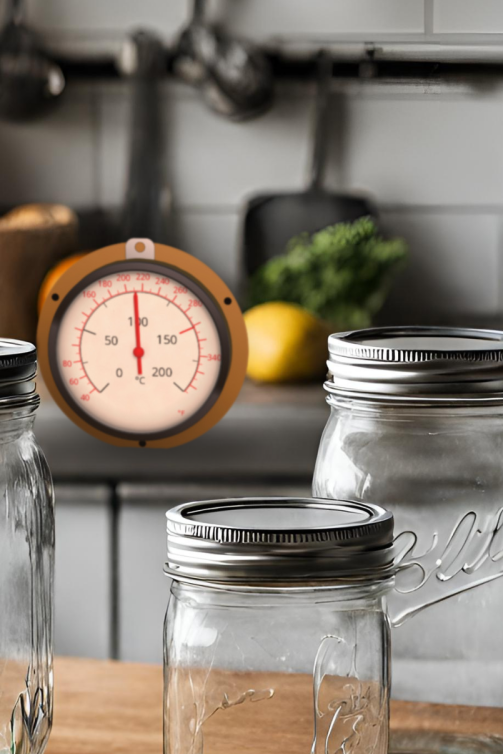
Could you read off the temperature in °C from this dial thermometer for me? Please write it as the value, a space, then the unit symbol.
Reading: 100 °C
